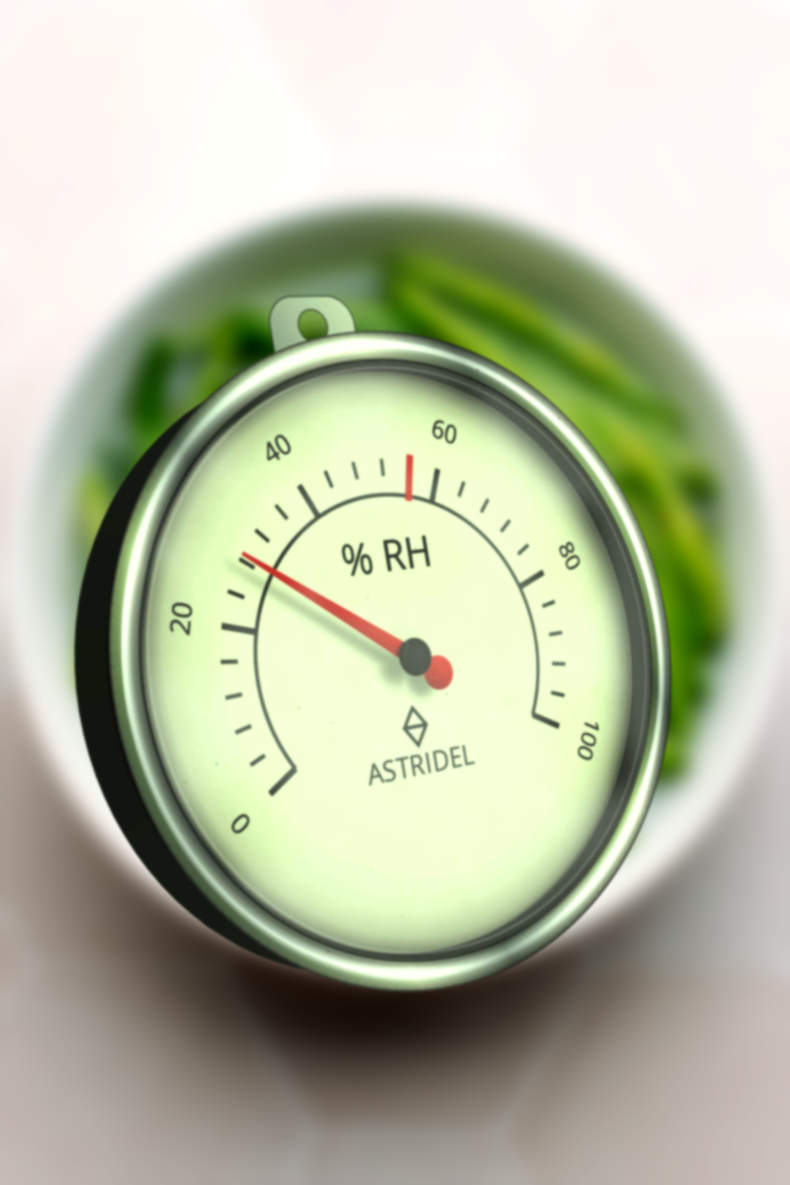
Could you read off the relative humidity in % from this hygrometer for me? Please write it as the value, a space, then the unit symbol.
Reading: 28 %
